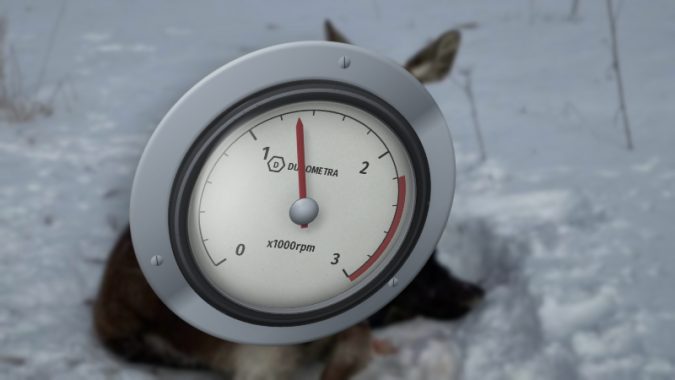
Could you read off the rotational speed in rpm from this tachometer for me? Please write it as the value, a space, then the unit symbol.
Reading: 1300 rpm
